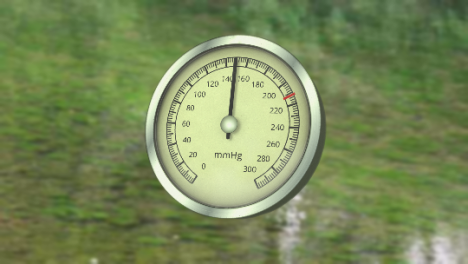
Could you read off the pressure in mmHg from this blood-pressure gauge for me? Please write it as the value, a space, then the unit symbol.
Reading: 150 mmHg
